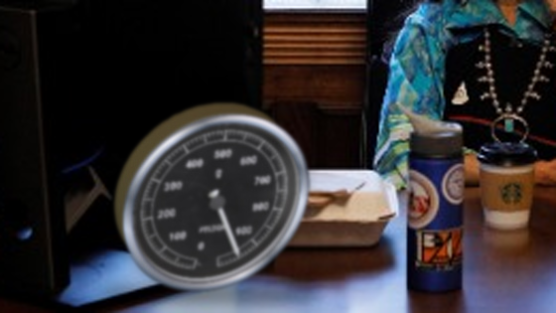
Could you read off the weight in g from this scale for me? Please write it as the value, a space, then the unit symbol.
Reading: 950 g
